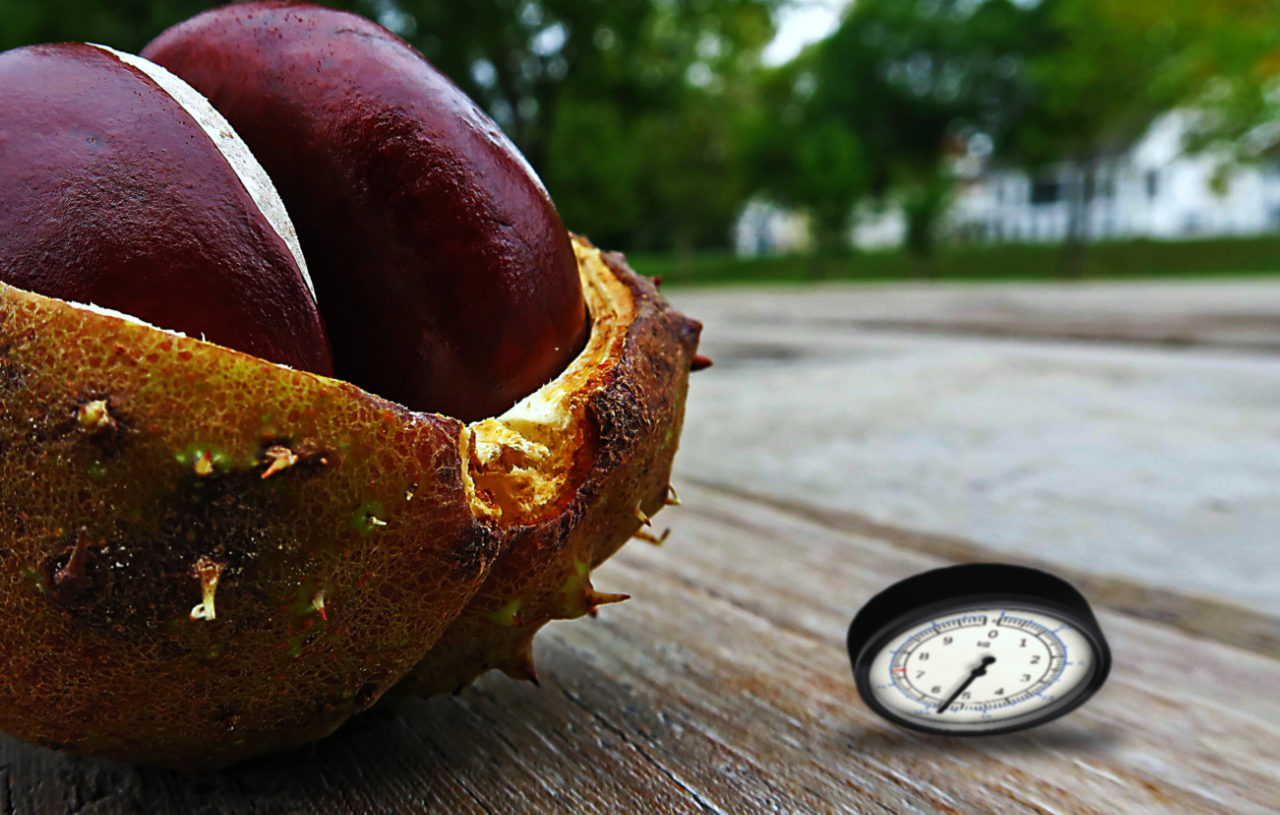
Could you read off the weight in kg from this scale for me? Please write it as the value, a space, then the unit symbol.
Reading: 5.5 kg
